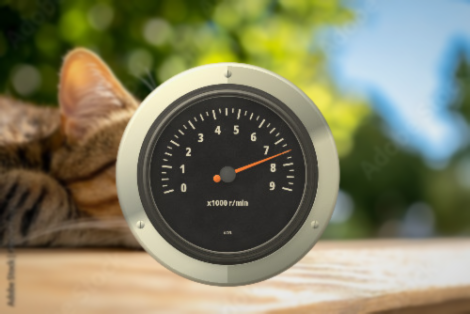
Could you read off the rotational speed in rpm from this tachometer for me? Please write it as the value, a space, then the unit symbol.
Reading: 7500 rpm
